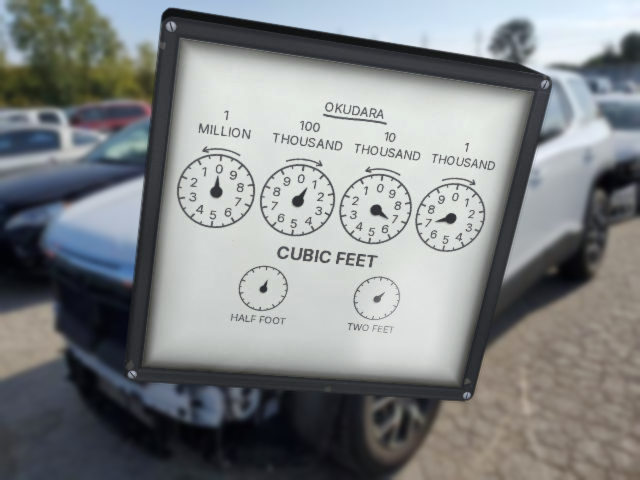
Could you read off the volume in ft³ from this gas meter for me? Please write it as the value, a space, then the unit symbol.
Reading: 6700 ft³
